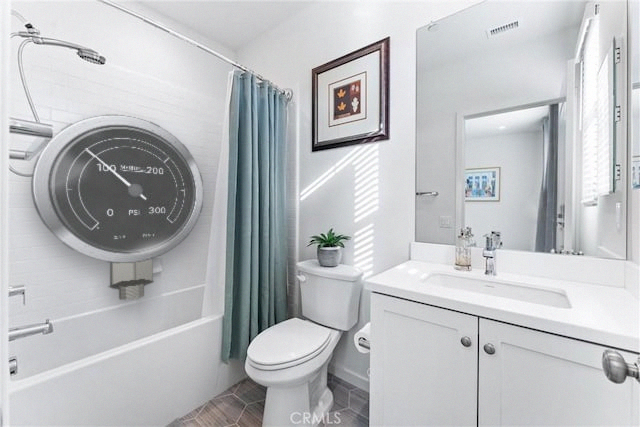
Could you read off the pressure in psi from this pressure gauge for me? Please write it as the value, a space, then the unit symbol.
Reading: 100 psi
